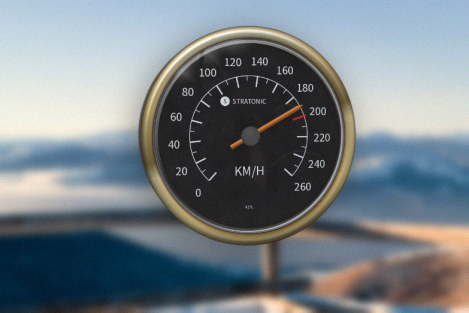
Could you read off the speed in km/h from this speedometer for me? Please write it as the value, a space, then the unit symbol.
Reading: 190 km/h
